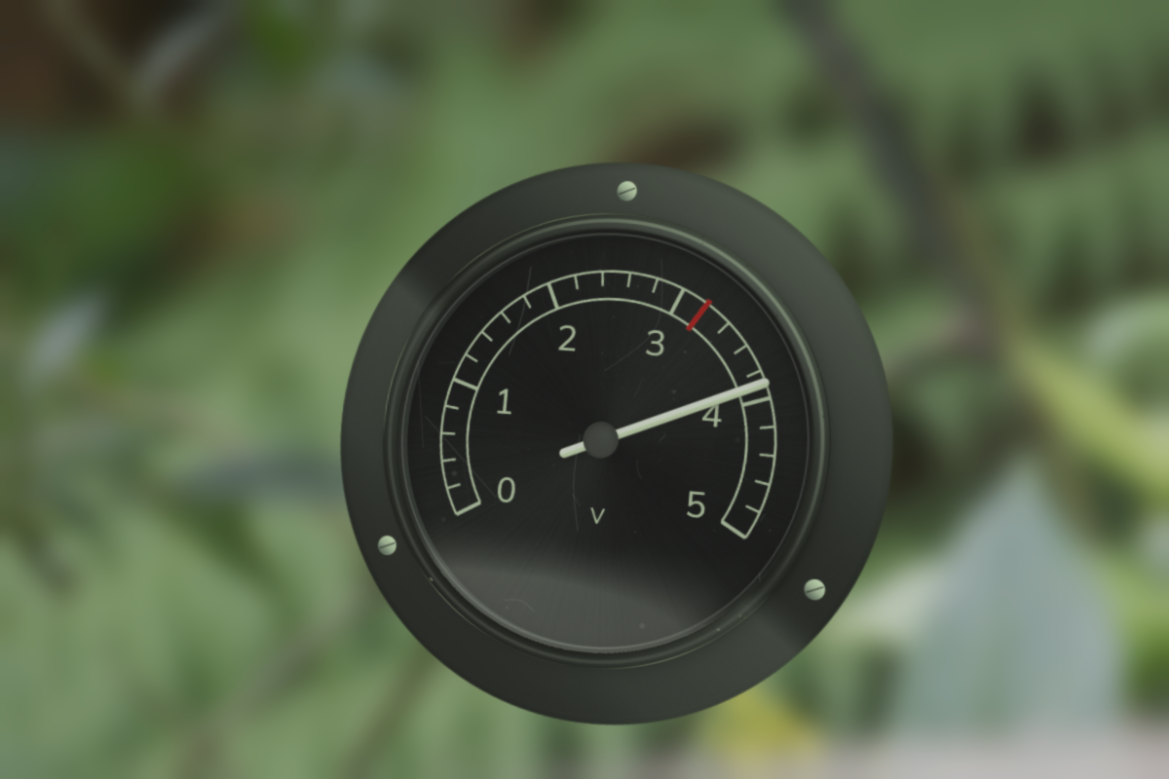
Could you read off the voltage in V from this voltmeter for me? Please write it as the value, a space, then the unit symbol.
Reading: 3.9 V
